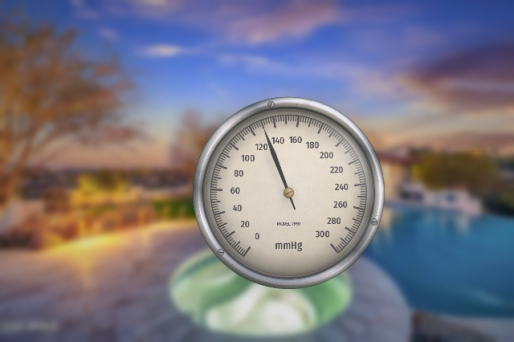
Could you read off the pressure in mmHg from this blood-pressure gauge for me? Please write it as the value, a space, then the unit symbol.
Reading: 130 mmHg
